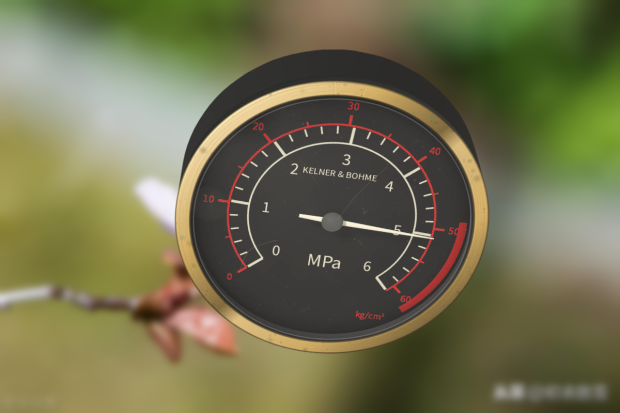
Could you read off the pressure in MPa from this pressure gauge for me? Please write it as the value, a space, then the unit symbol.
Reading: 5 MPa
